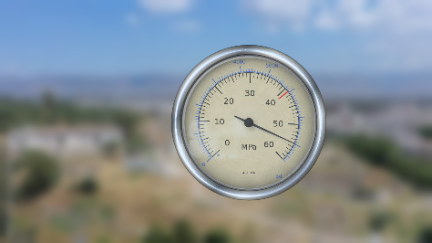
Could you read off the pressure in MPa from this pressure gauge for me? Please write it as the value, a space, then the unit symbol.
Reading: 55 MPa
